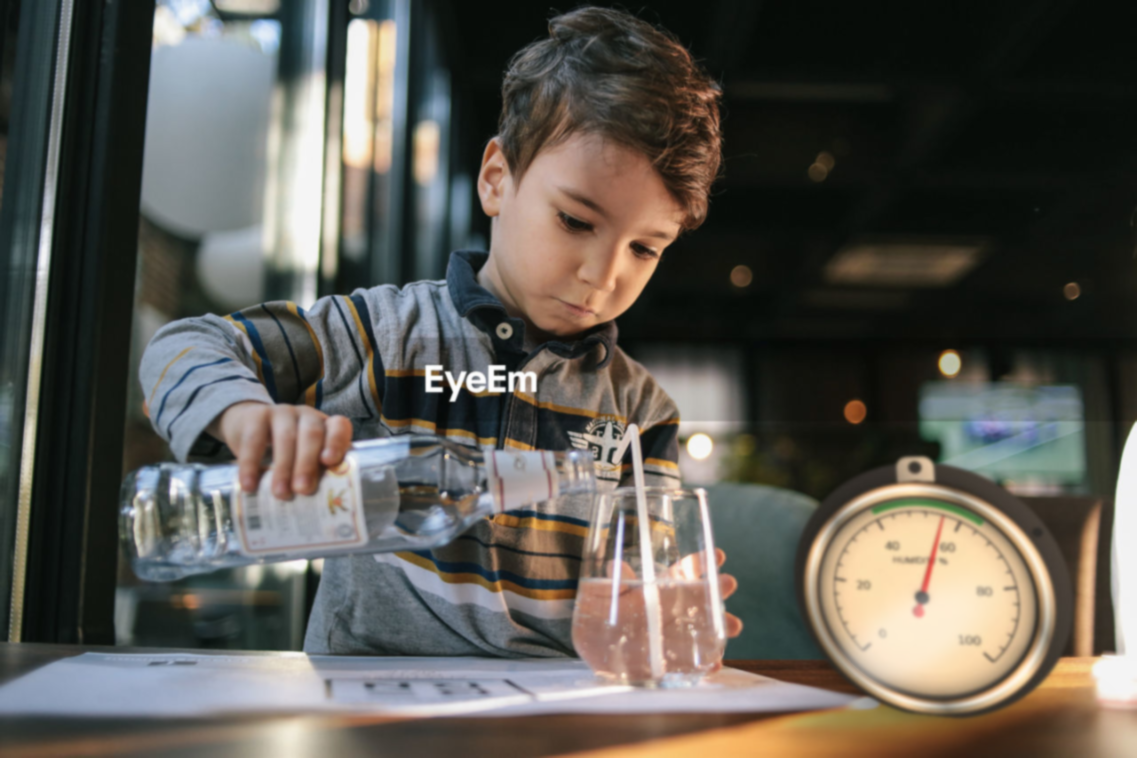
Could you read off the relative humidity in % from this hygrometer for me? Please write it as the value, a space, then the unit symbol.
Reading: 56 %
